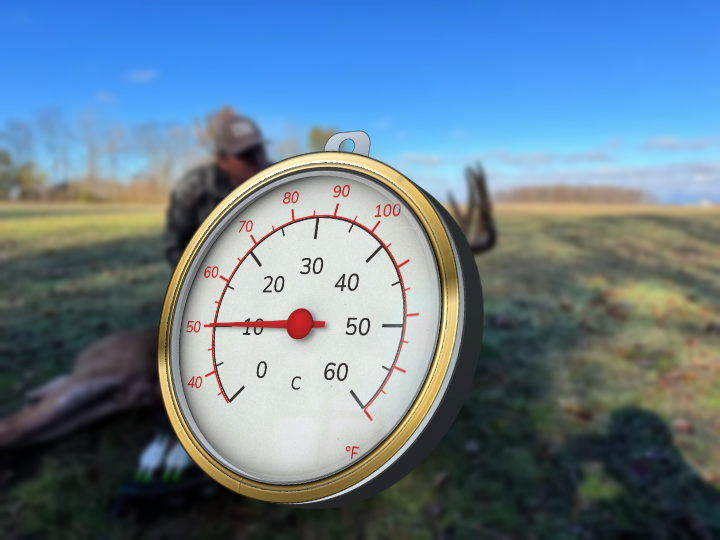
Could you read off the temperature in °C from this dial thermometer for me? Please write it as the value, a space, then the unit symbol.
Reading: 10 °C
